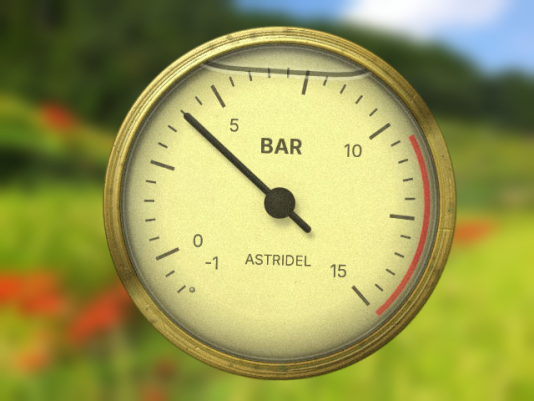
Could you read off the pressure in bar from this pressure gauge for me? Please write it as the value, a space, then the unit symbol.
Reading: 4 bar
